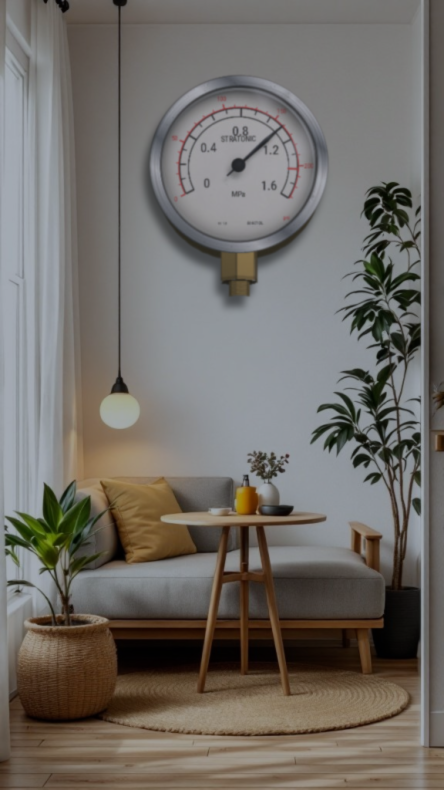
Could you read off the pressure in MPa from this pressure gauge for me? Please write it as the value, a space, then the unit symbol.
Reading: 1.1 MPa
